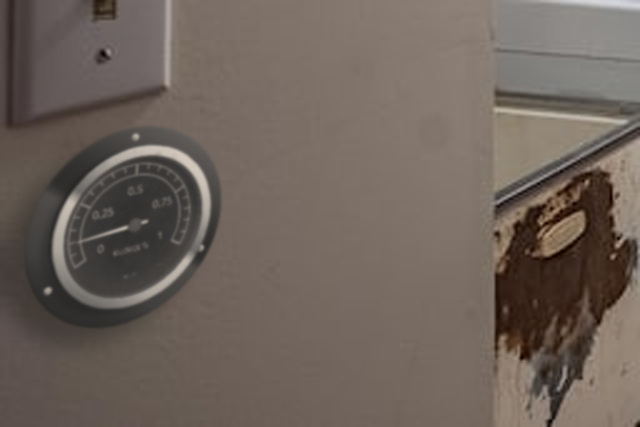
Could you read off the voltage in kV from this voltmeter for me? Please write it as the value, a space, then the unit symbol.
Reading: 0.1 kV
